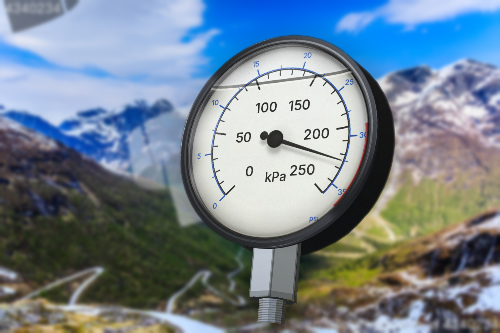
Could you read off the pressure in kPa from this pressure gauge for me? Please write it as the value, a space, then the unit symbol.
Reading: 225 kPa
